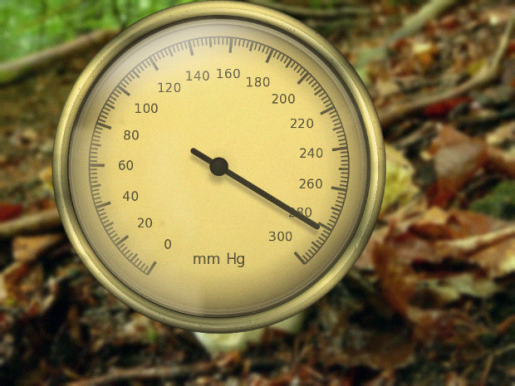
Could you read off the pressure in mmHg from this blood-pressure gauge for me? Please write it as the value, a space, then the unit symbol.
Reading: 282 mmHg
